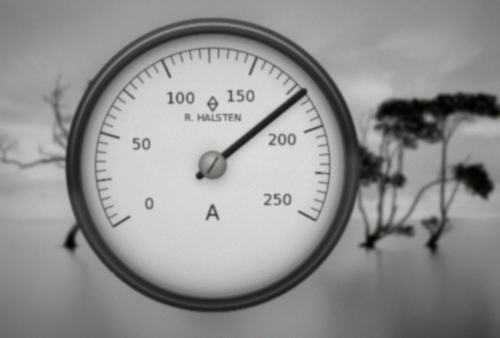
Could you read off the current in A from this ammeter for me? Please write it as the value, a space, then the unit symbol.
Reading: 180 A
